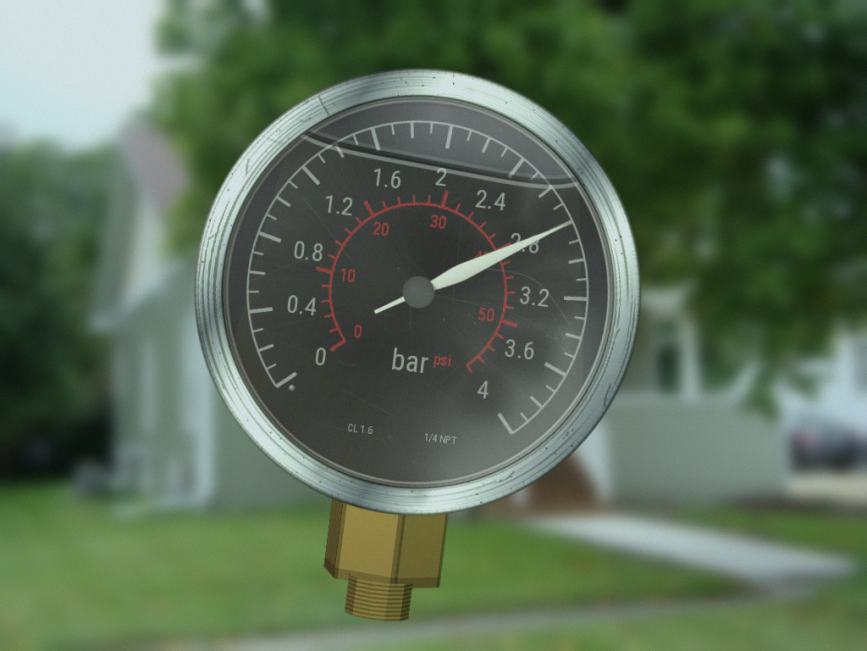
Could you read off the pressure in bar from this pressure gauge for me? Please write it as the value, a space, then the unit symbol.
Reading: 2.8 bar
